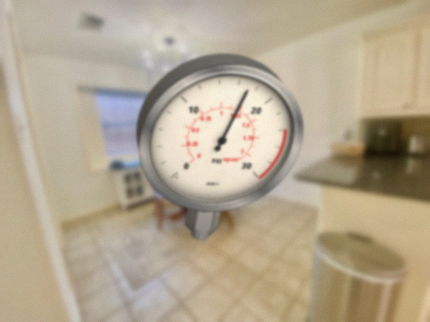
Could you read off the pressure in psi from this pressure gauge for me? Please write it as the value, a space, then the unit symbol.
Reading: 17 psi
